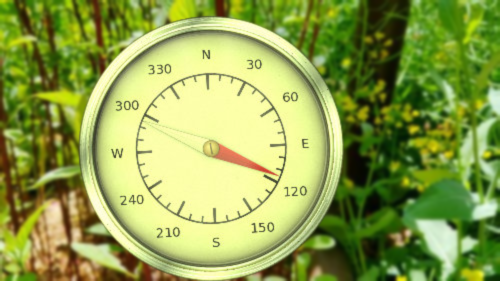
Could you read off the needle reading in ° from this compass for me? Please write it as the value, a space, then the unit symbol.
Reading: 115 °
